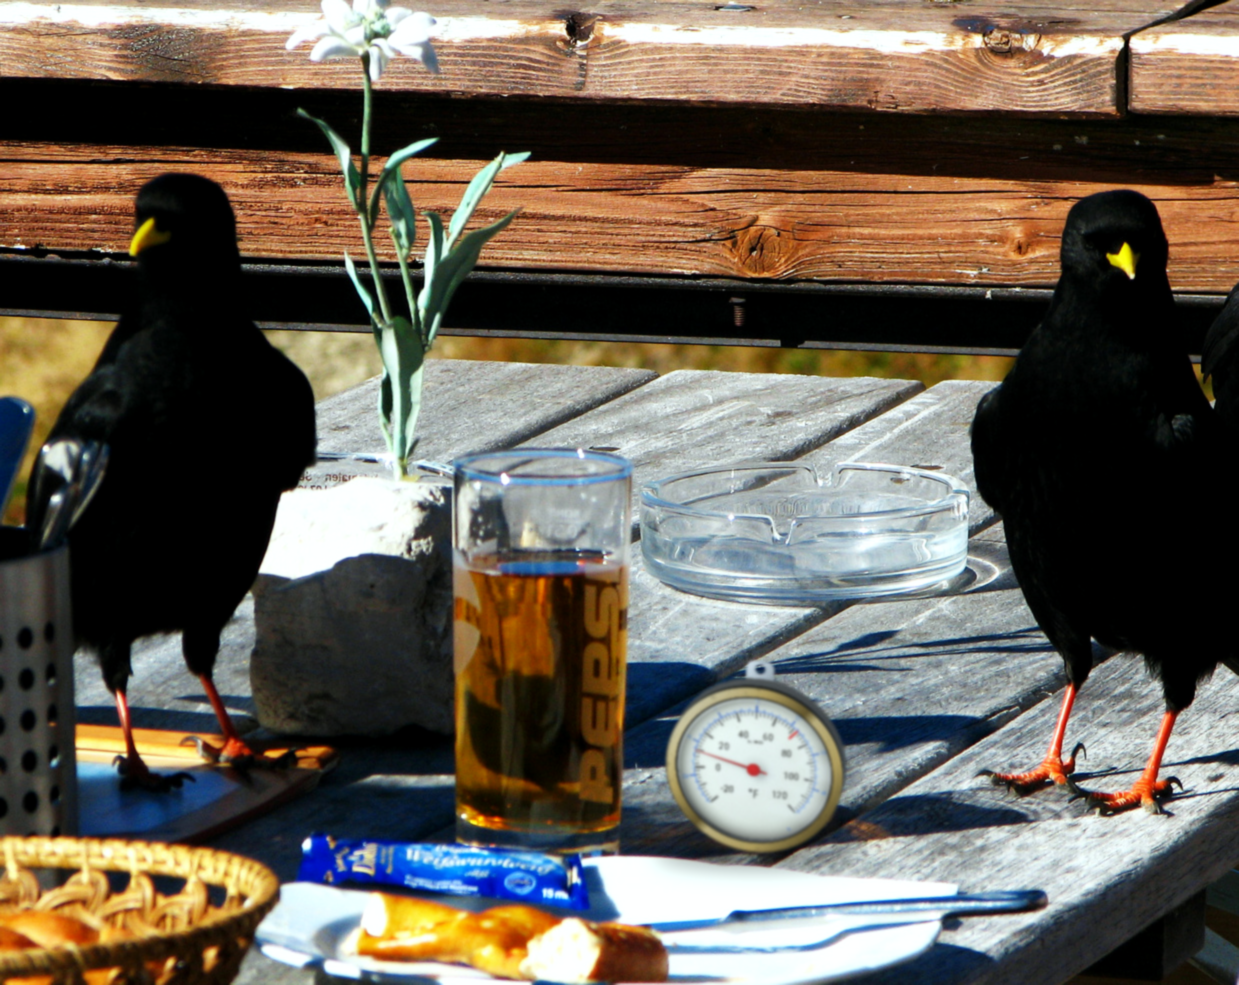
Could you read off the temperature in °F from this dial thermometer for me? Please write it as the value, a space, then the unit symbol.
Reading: 10 °F
